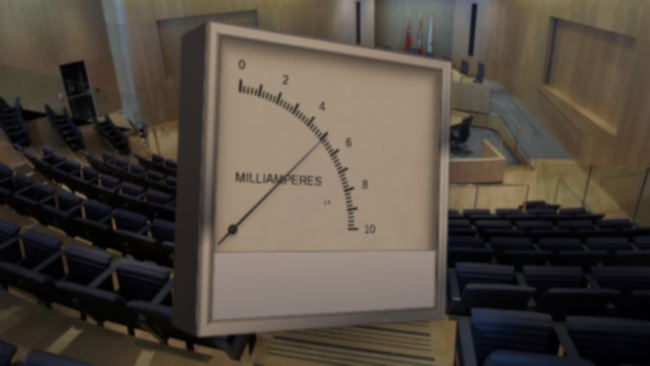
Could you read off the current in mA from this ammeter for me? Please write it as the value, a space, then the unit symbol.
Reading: 5 mA
